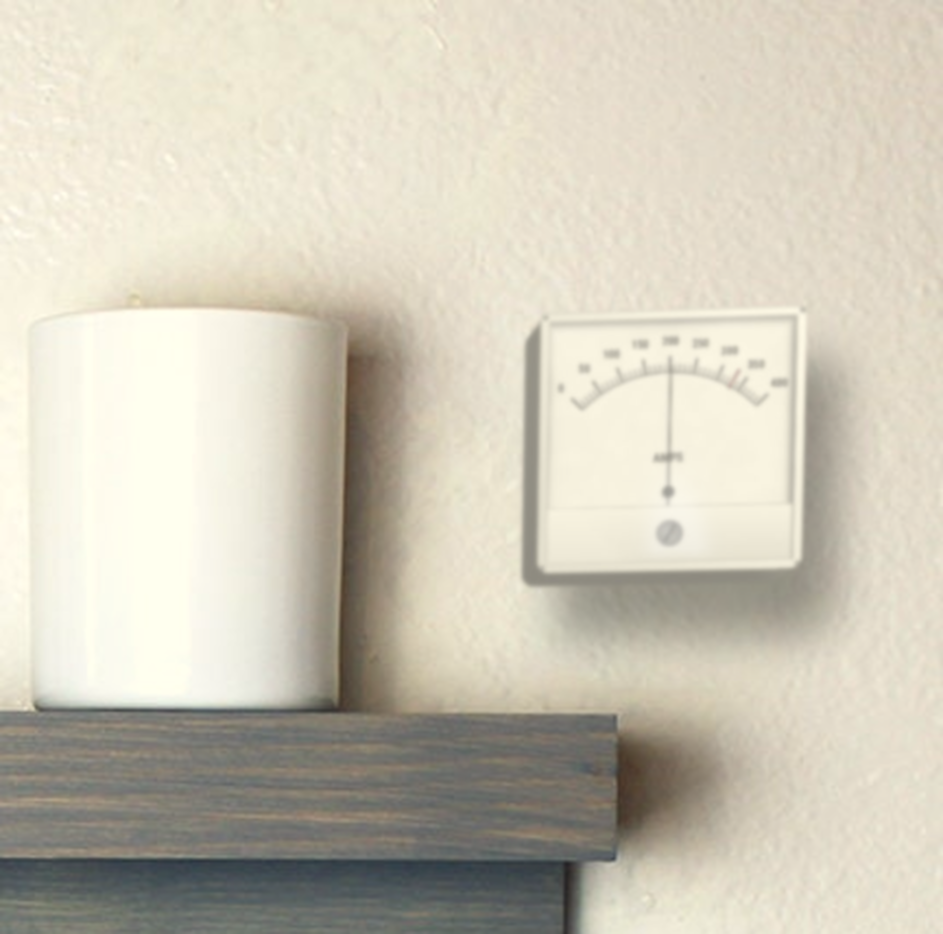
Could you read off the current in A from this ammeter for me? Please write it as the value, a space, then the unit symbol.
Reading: 200 A
